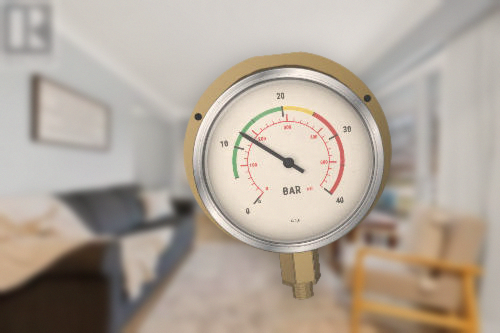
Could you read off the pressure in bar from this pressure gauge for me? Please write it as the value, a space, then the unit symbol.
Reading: 12.5 bar
